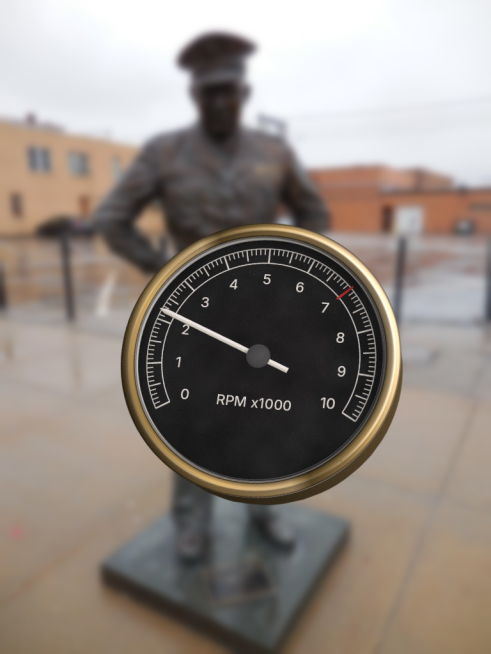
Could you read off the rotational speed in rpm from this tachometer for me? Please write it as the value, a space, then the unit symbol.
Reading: 2200 rpm
